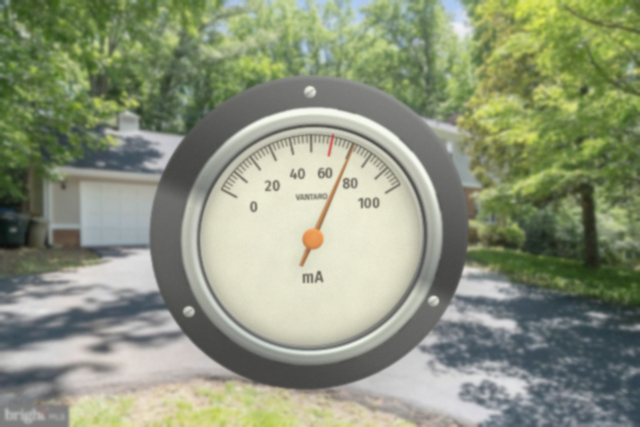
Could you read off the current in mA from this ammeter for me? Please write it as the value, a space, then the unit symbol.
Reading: 70 mA
